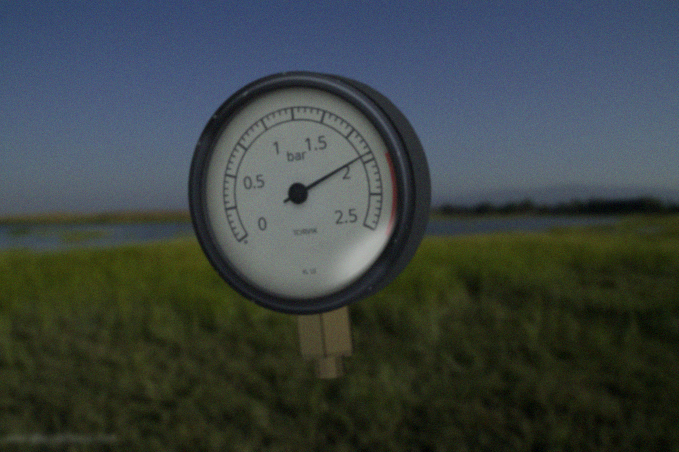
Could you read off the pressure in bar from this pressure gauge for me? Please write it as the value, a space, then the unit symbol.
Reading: 1.95 bar
